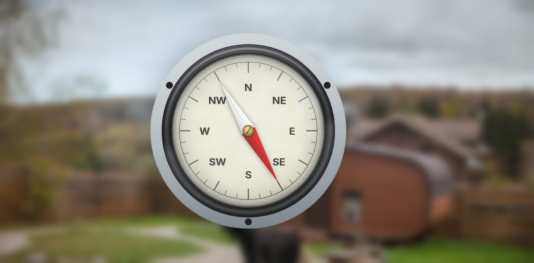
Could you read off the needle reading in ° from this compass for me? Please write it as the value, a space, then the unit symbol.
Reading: 150 °
